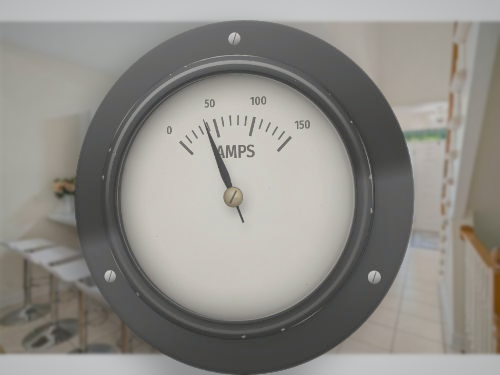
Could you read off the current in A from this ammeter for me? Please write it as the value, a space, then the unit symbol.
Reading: 40 A
